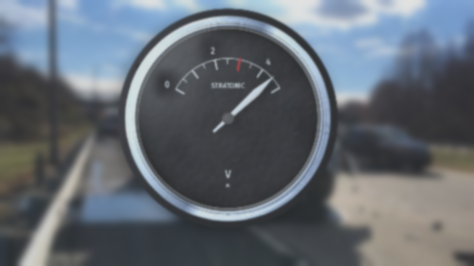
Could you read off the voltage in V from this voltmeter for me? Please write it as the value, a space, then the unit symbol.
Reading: 4.5 V
